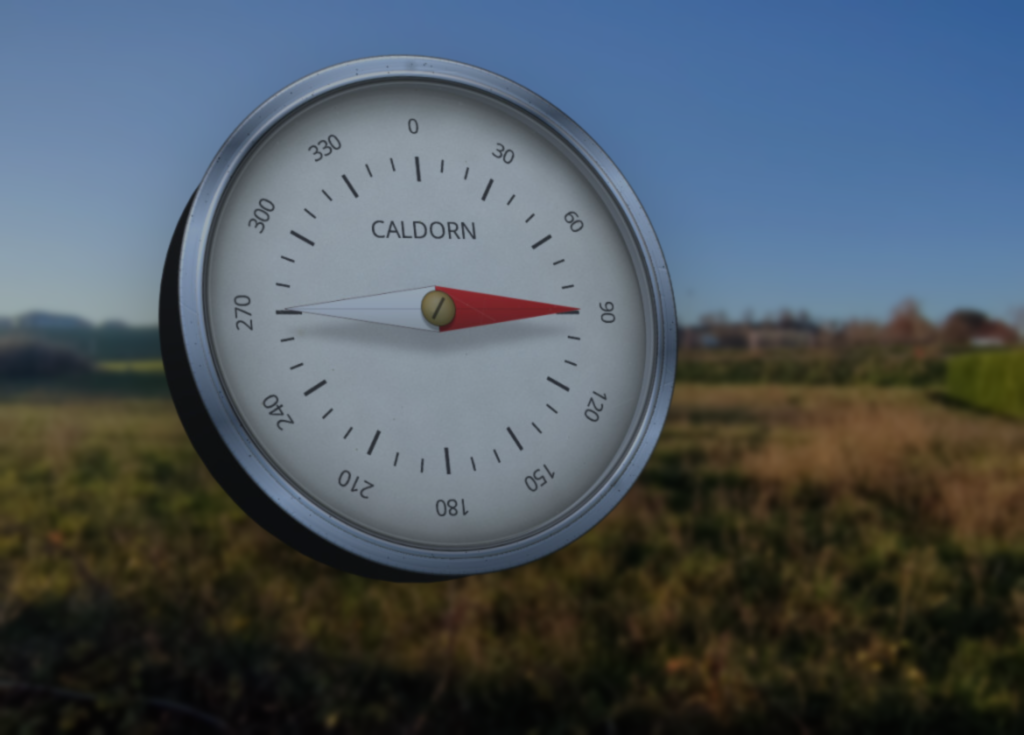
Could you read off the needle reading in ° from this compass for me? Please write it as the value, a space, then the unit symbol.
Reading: 90 °
